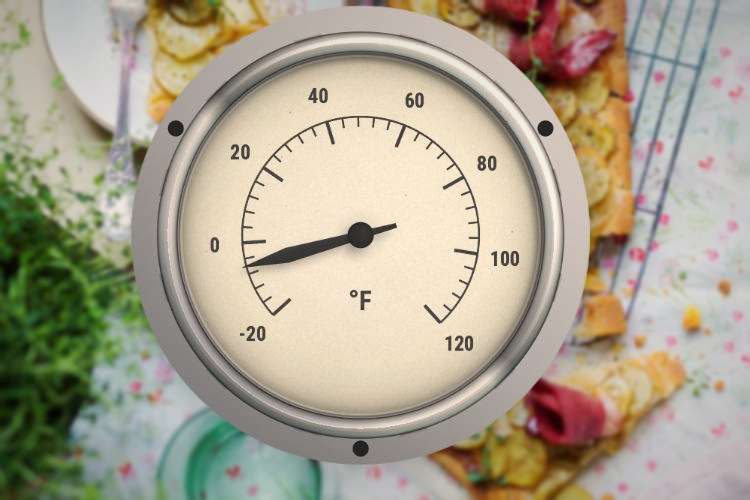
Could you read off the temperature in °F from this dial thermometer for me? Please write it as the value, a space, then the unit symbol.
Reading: -6 °F
